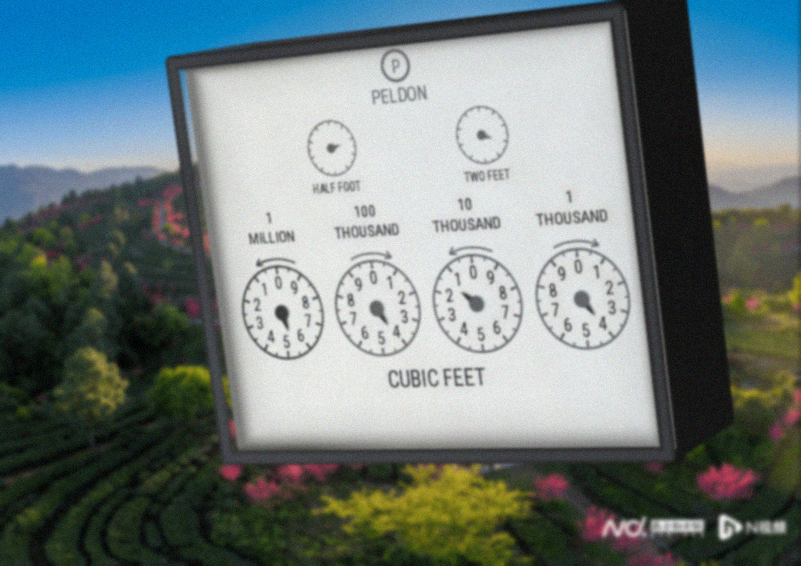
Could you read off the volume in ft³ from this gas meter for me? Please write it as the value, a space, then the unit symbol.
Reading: 541400 ft³
